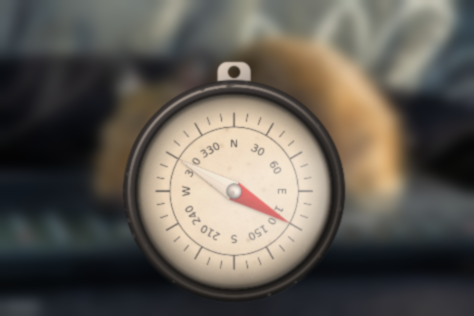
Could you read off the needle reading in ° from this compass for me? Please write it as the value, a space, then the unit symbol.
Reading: 120 °
